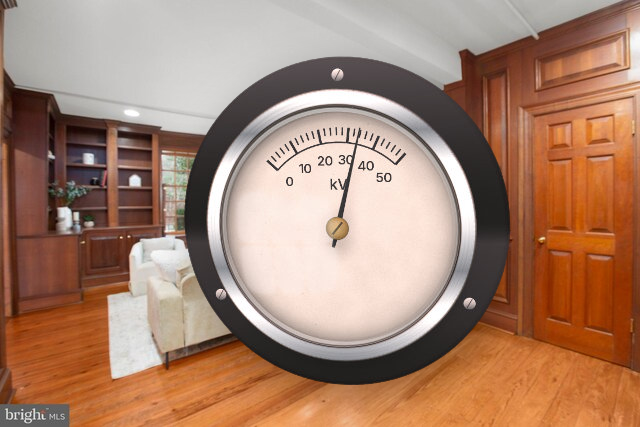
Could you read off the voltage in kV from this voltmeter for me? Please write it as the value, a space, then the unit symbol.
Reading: 34 kV
